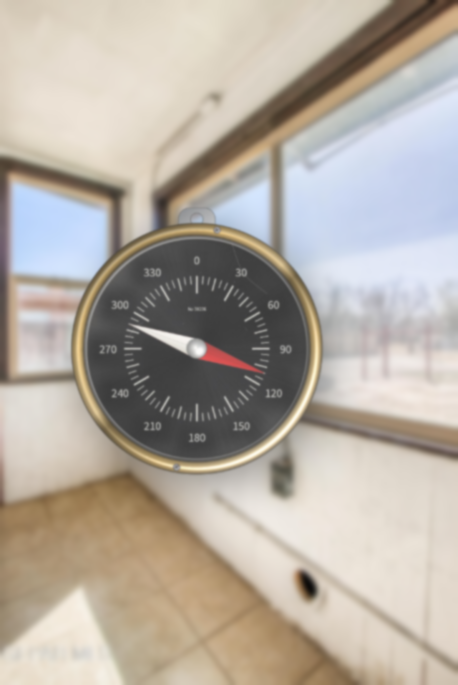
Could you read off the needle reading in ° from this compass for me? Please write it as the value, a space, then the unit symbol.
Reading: 110 °
